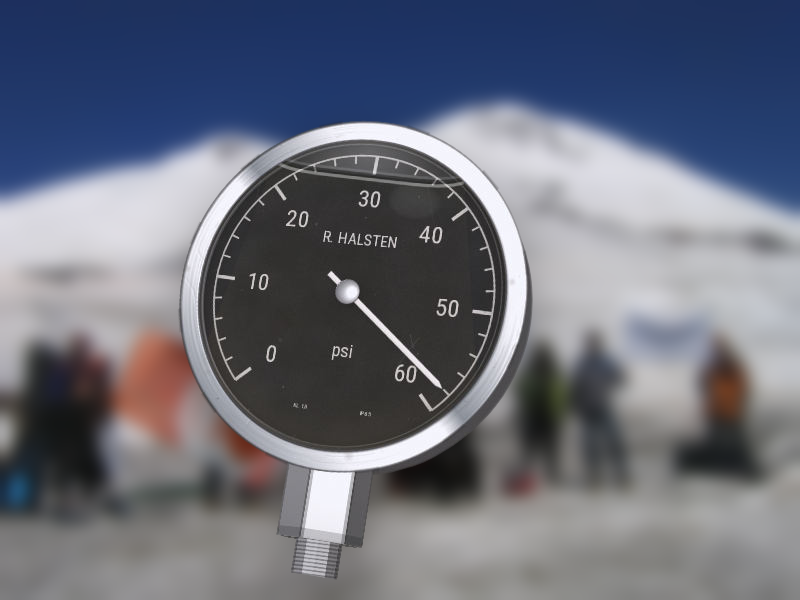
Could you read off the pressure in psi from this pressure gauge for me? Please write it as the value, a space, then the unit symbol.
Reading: 58 psi
